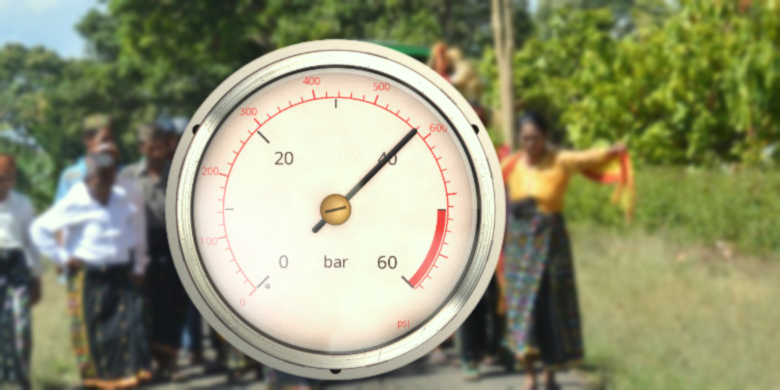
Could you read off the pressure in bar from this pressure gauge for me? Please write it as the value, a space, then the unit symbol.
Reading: 40 bar
